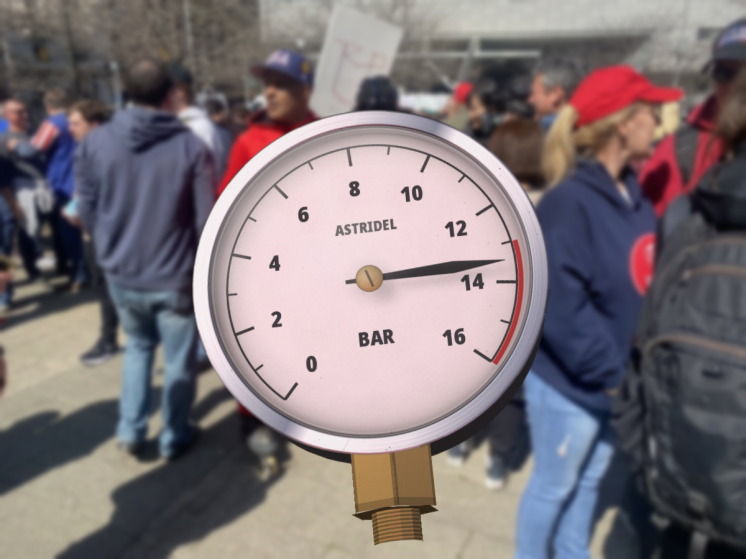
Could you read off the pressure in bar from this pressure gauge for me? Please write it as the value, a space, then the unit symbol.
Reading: 13.5 bar
